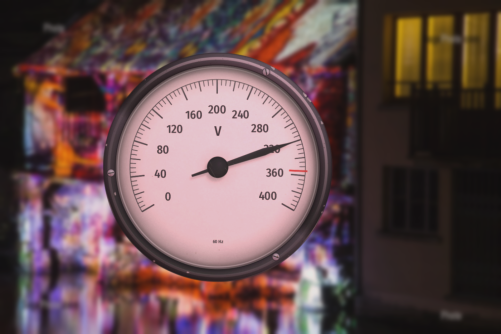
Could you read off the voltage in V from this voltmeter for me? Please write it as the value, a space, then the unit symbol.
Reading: 320 V
